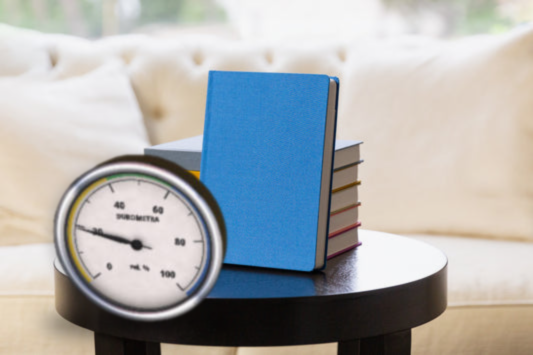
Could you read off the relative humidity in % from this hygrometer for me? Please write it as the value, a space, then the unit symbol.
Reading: 20 %
